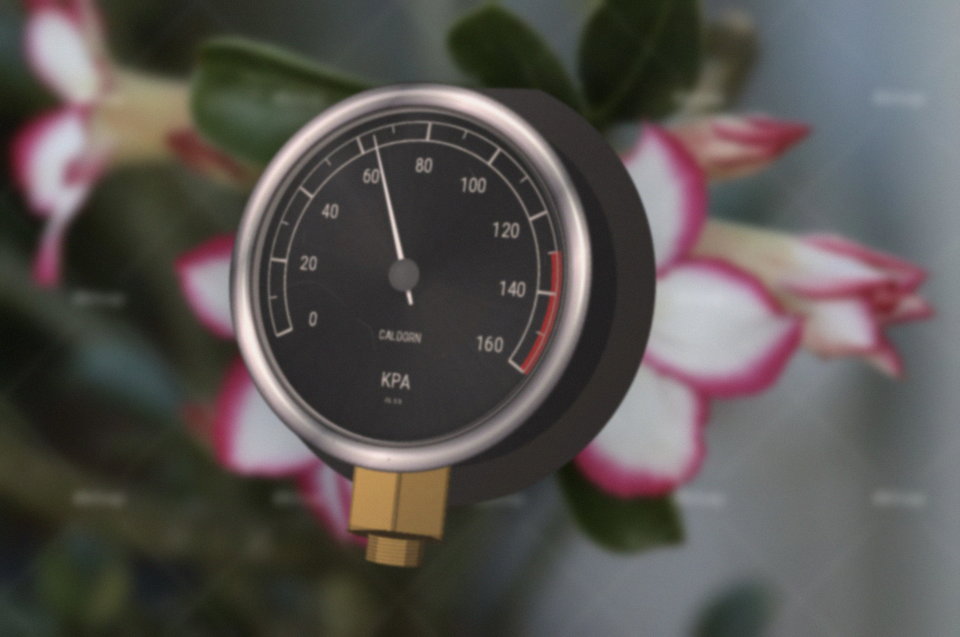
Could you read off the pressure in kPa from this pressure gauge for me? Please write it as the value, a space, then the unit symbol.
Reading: 65 kPa
